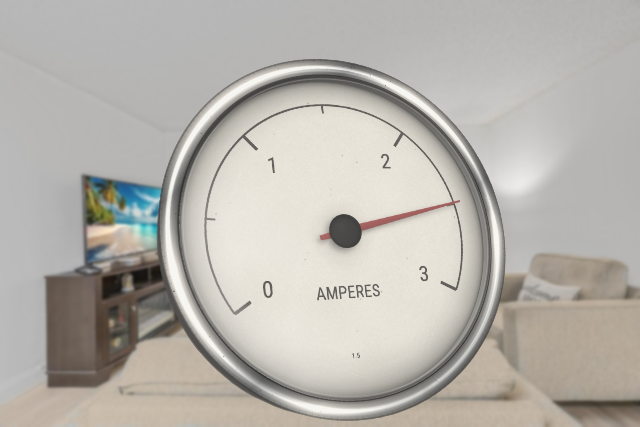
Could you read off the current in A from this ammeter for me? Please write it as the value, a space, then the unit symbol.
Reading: 2.5 A
